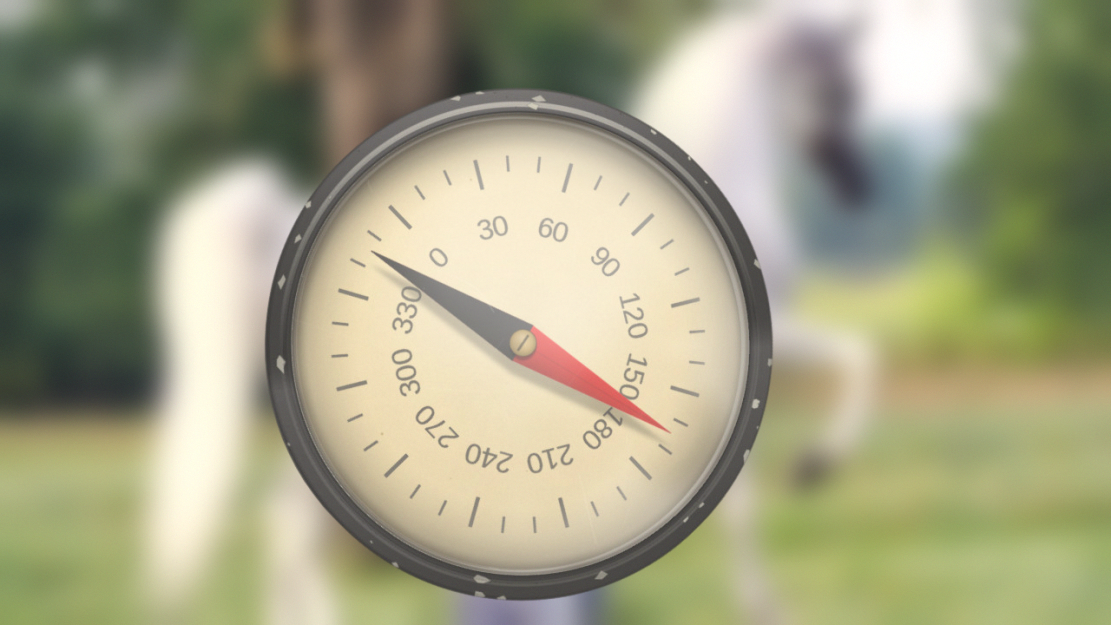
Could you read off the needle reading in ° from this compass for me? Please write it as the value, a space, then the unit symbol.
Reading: 165 °
